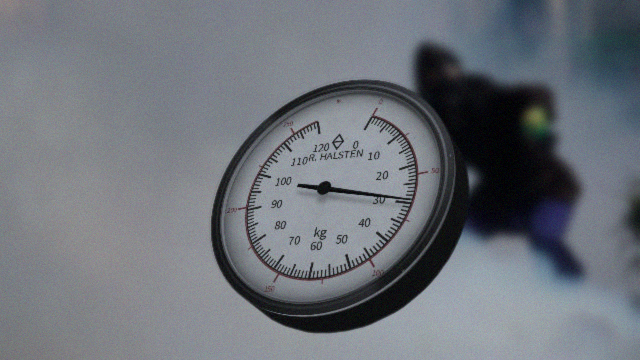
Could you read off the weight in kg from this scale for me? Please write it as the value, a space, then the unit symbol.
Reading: 30 kg
